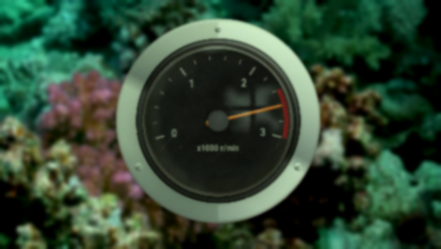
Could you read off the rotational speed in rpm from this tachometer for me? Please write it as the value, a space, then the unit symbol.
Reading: 2600 rpm
